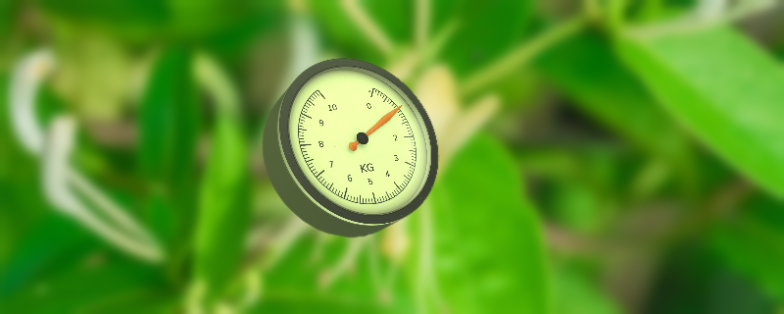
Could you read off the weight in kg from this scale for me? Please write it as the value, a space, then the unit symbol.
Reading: 1 kg
